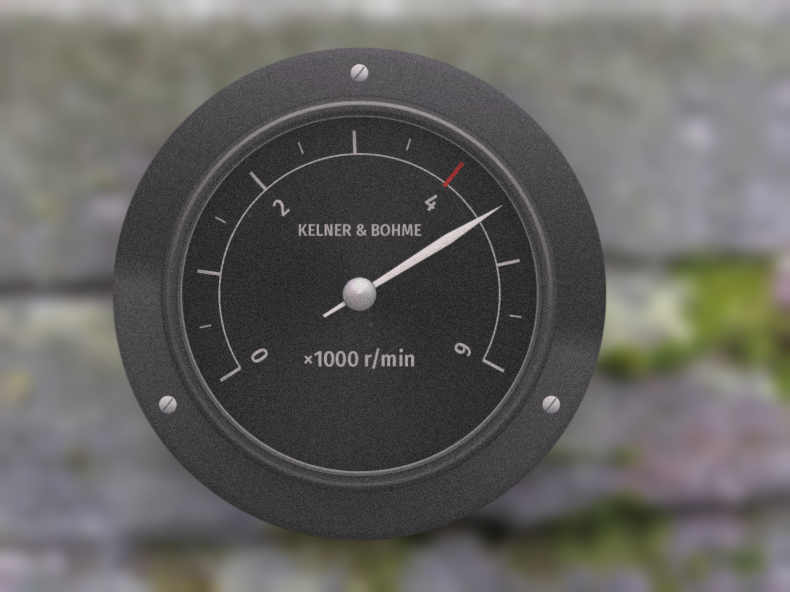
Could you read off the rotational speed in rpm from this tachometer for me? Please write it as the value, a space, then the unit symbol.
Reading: 4500 rpm
